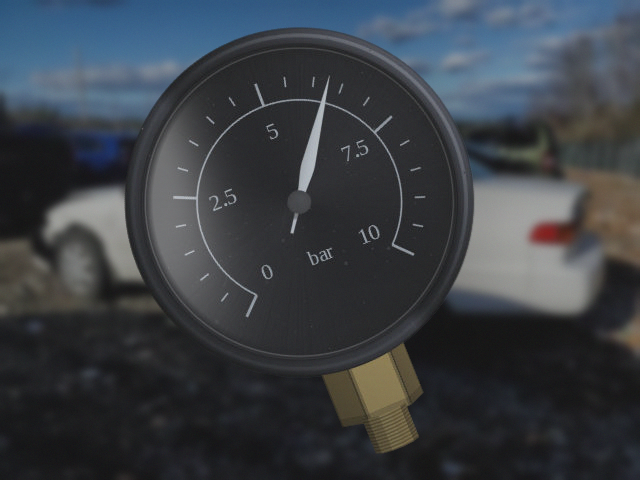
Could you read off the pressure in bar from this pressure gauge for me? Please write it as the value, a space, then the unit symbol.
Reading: 6.25 bar
